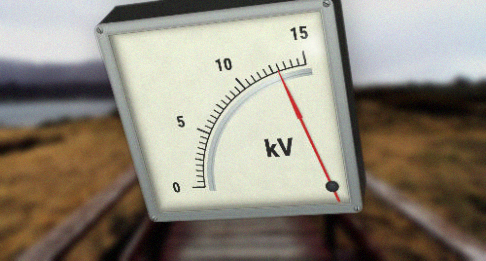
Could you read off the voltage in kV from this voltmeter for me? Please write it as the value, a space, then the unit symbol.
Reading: 13 kV
